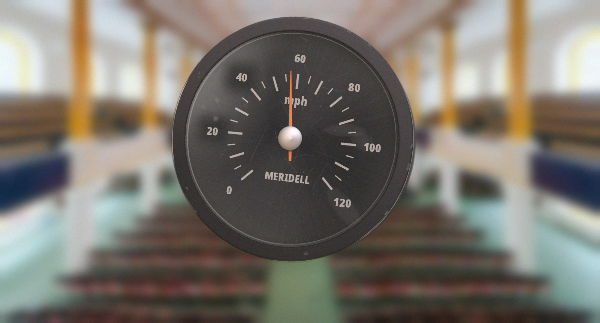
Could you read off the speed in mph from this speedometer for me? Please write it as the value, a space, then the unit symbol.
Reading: 57.5 mph
